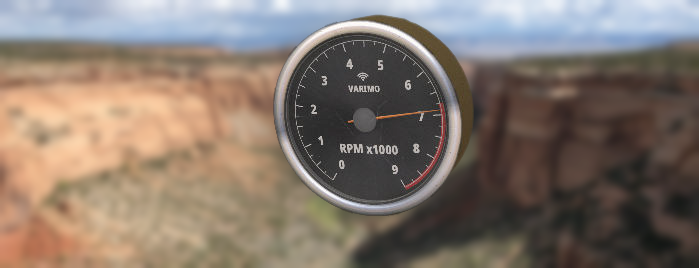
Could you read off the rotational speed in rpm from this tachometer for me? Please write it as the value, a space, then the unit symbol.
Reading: 6875 rpm
